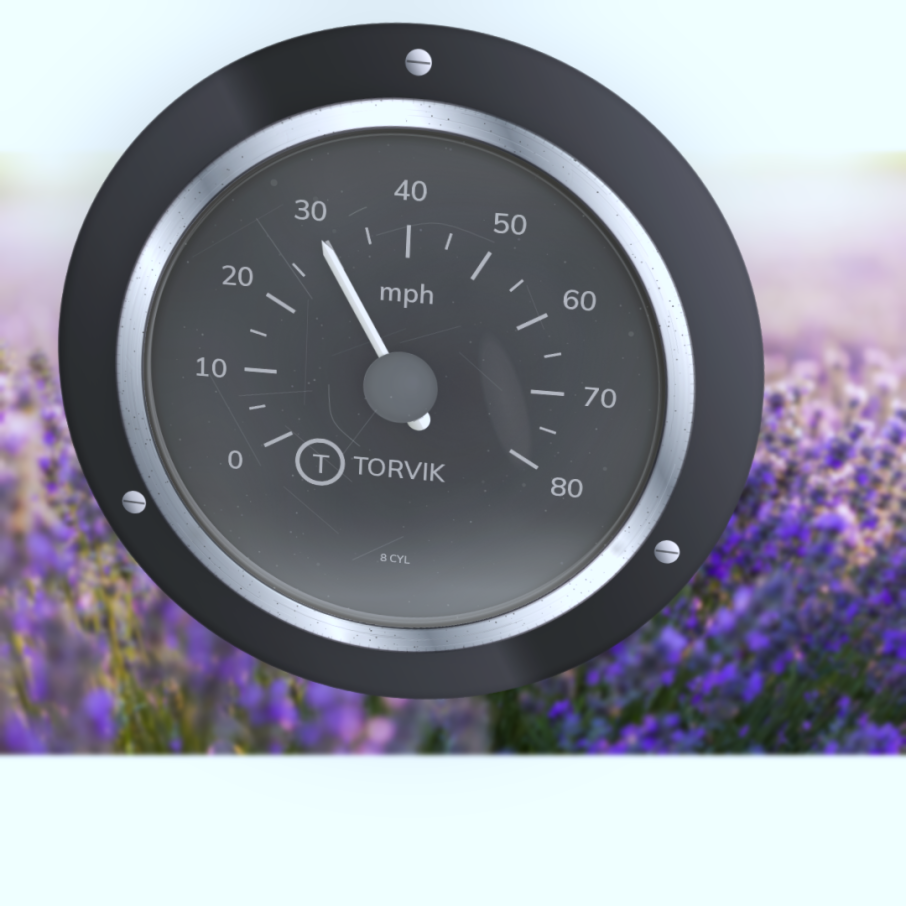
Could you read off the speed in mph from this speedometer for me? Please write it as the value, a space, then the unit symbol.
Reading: 30 mph
